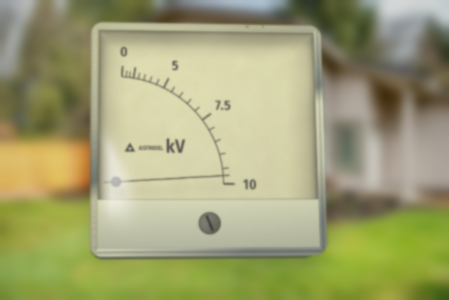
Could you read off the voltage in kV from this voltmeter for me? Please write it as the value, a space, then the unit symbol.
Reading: 9.75 kV
